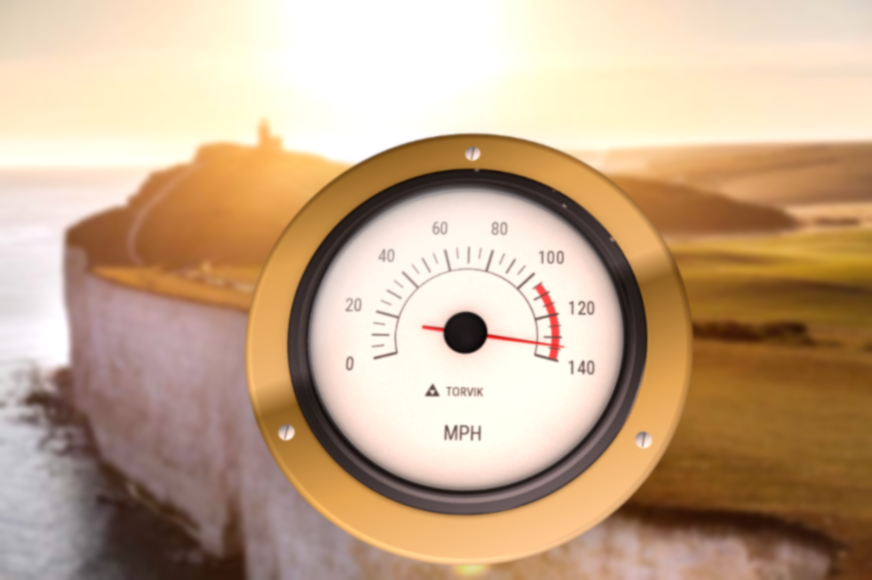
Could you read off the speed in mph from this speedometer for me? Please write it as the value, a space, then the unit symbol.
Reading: 135 mph
